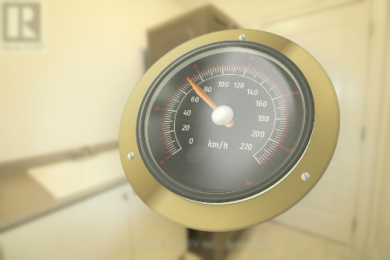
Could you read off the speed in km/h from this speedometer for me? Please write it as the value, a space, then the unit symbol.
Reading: 70 km/h
